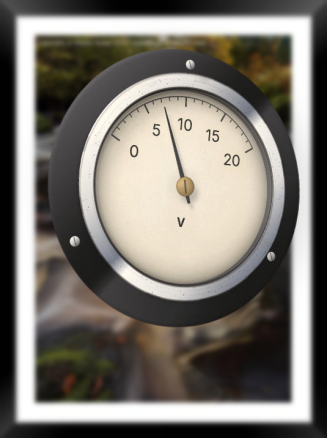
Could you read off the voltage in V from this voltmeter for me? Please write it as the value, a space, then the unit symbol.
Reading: 7 V
